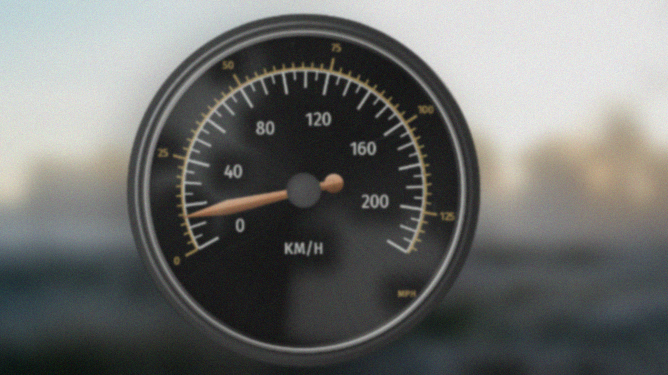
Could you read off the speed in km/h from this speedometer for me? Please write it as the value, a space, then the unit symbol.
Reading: 15 km/h
